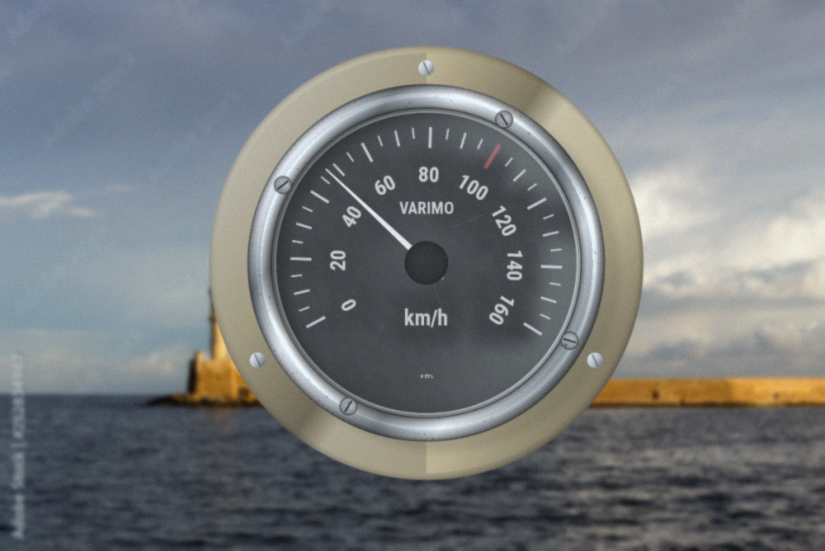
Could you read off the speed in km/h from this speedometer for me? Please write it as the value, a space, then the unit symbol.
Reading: 47.5 km/h
